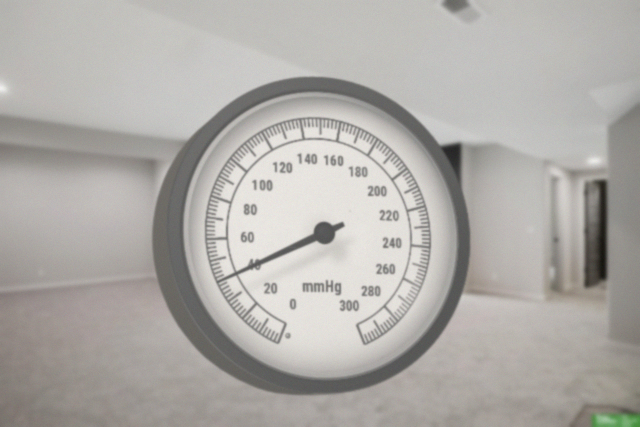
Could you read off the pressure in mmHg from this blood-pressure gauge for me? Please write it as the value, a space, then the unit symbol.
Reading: 40 mmHg
